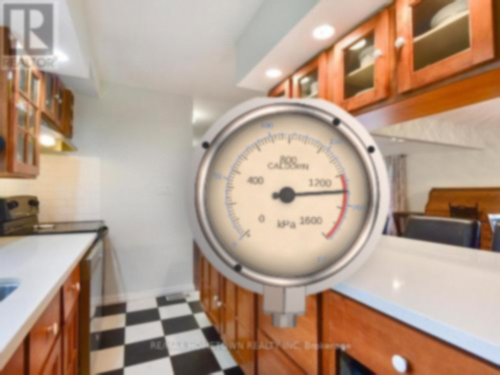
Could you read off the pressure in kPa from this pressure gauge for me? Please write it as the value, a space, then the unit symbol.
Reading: 1300 kPa
